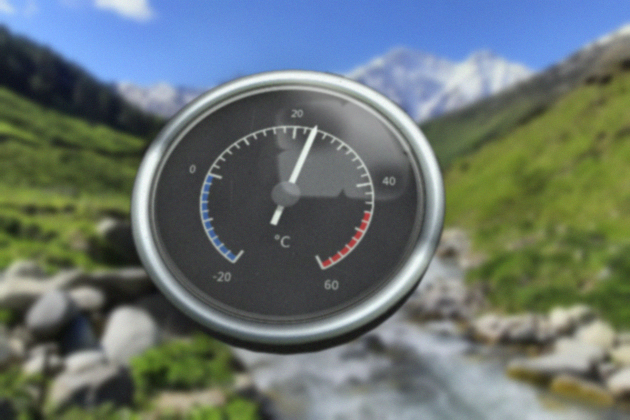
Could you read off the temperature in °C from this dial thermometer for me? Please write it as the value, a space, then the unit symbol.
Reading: 24 °C
